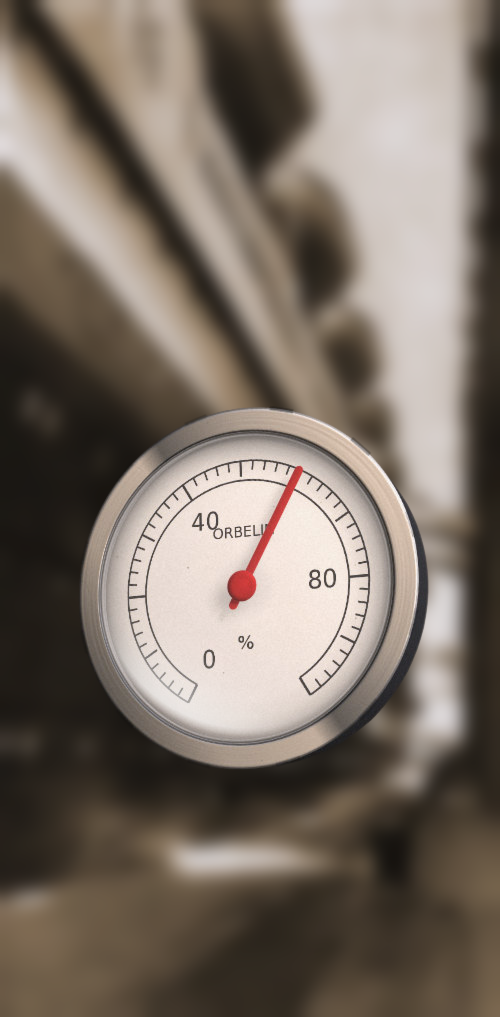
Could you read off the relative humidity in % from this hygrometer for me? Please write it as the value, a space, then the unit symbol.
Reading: 60 %
